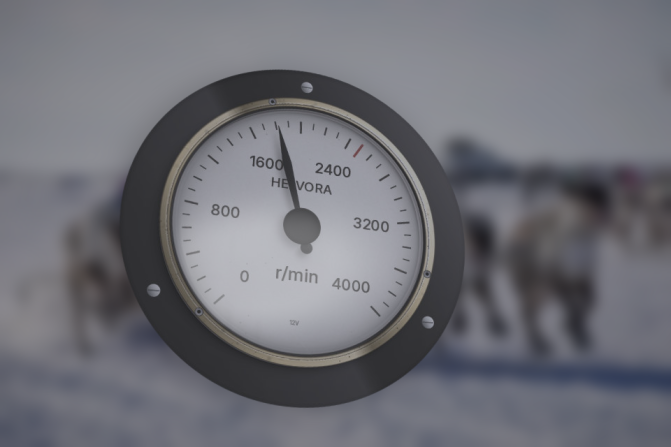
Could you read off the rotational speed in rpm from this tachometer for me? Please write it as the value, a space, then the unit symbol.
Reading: 1800 rpm
